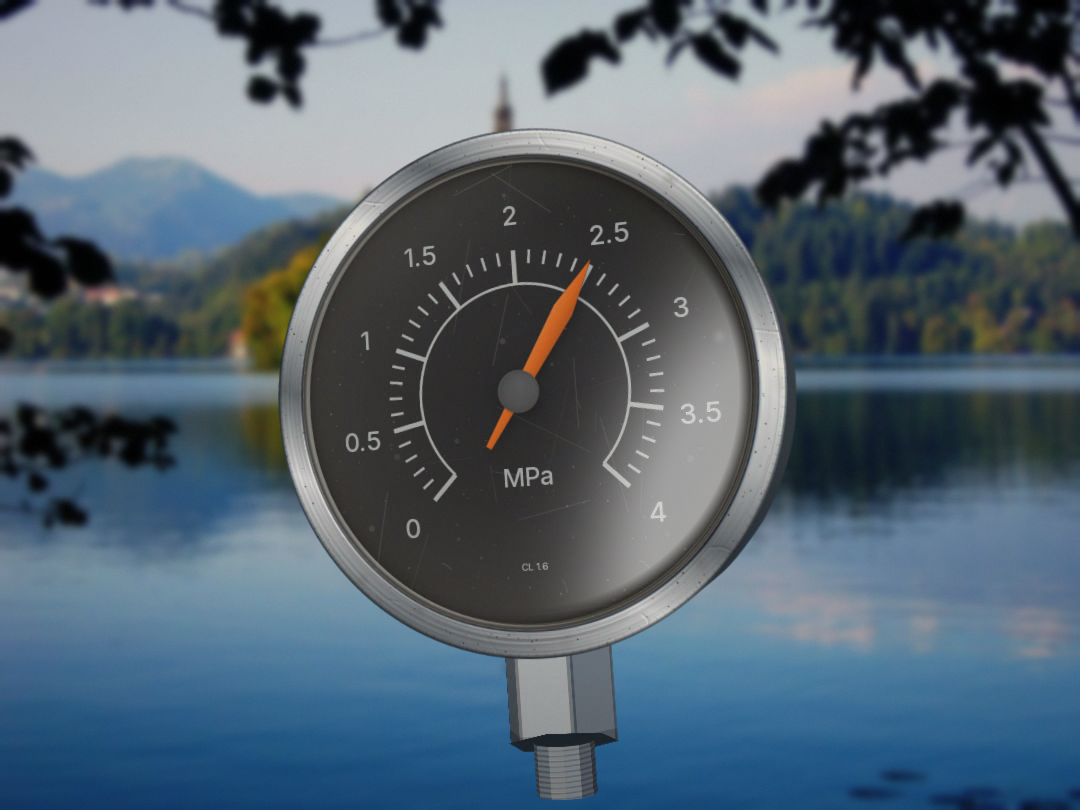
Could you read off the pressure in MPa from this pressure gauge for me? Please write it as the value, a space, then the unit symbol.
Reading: 2.5 MPa
